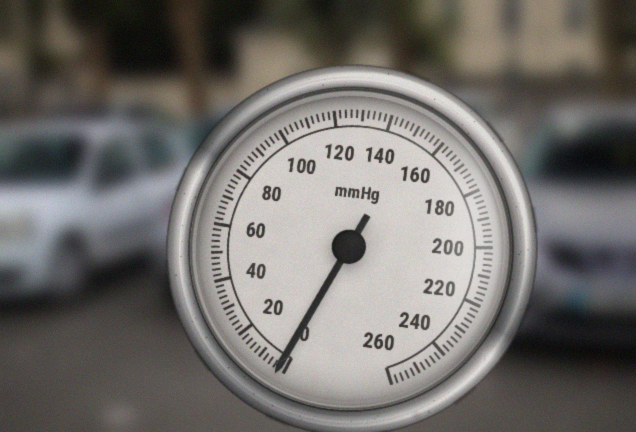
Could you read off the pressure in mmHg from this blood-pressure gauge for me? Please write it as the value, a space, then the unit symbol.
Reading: 2 mmHg
